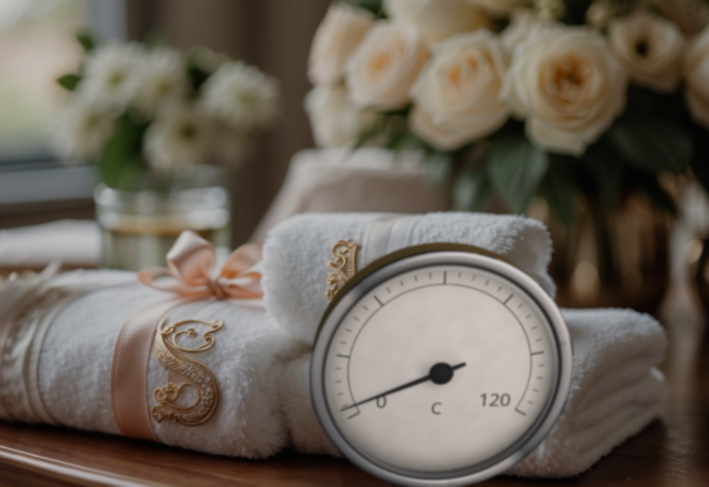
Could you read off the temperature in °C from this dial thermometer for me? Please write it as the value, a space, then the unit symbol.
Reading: 4 °C
